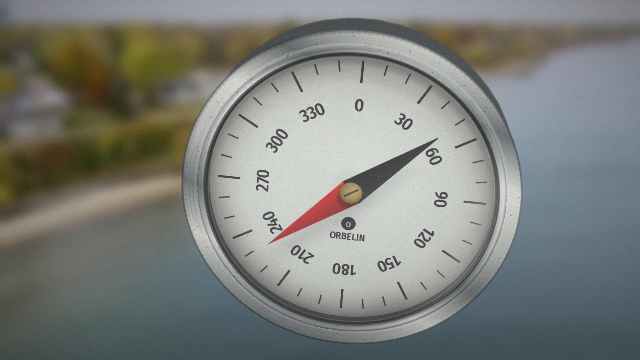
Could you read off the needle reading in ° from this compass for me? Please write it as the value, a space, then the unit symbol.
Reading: 230 °
